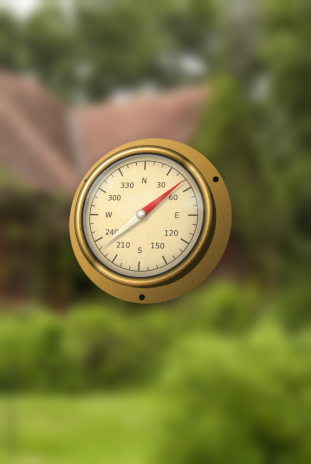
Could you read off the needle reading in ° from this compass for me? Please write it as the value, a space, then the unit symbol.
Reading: 50 °
